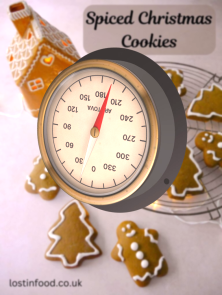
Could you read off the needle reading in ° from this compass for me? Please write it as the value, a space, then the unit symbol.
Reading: 195 °
